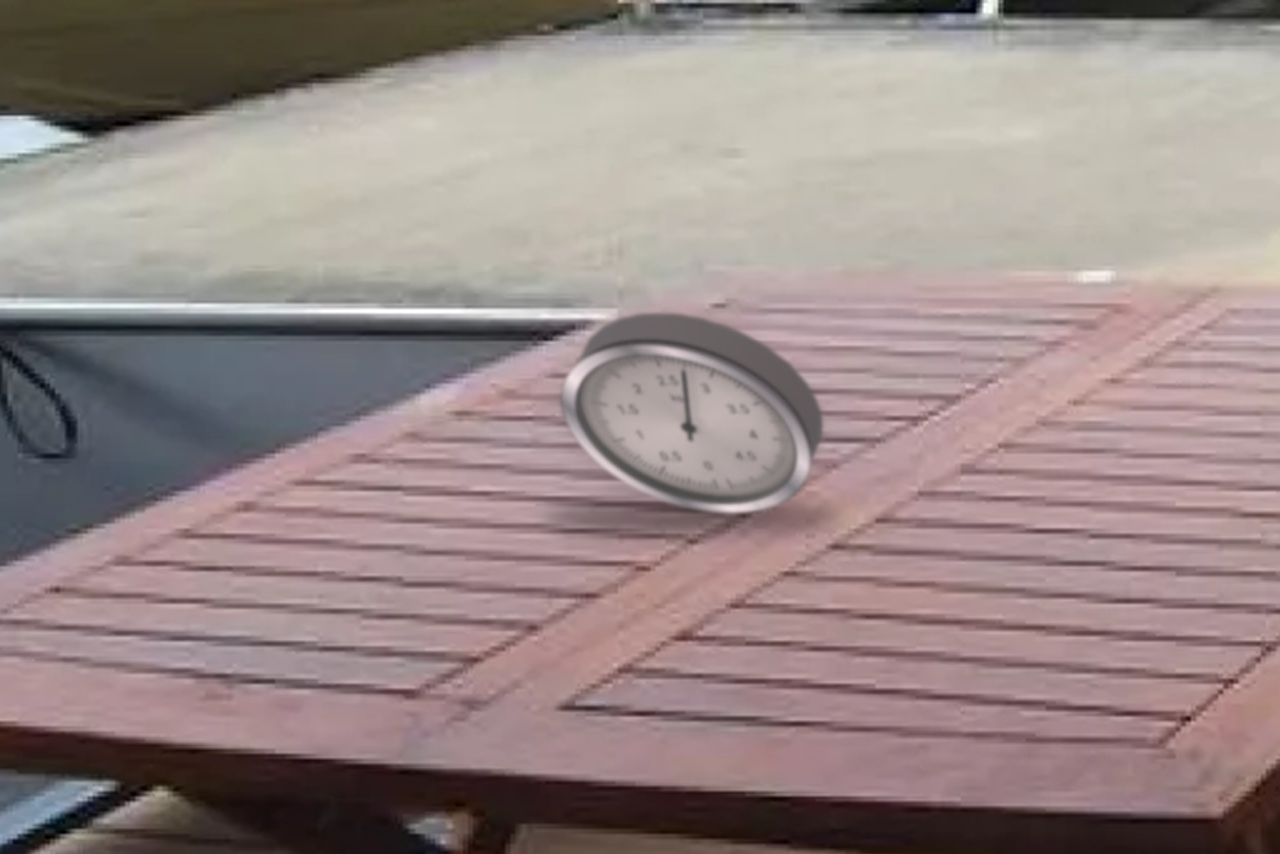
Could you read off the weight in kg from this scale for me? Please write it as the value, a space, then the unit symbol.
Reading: 2.75 kg
